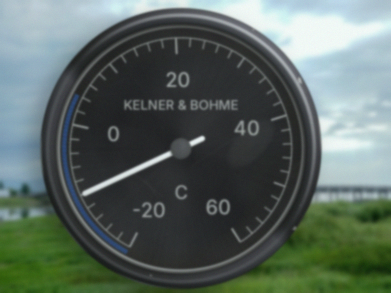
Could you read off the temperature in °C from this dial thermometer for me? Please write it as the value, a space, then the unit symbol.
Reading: -10 °C
